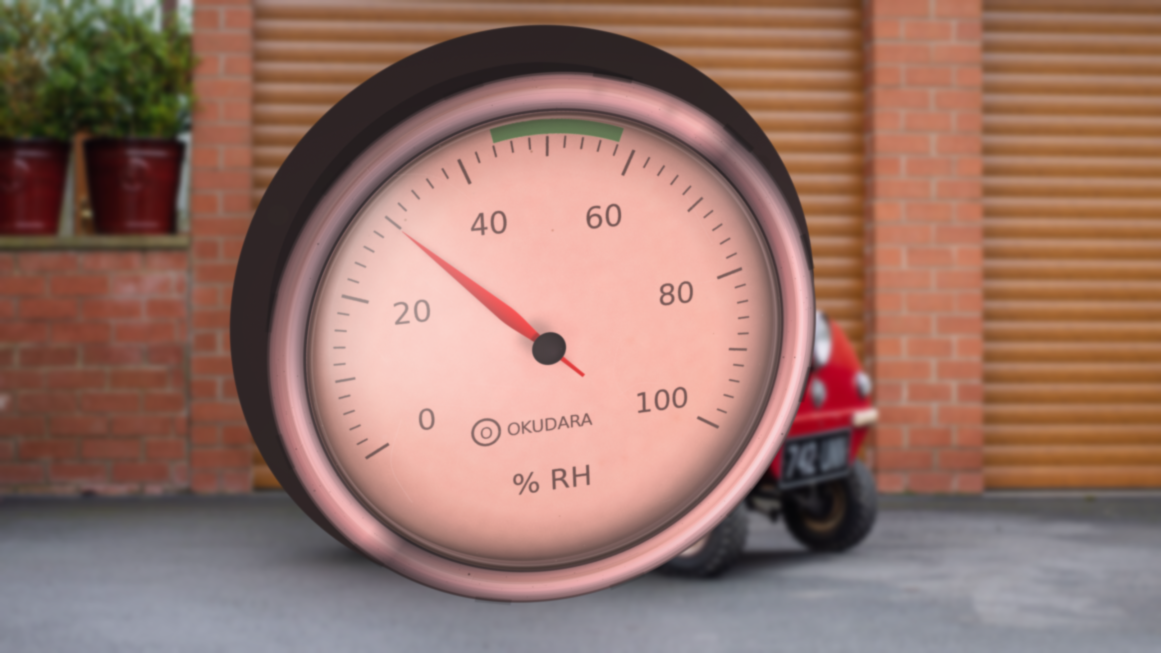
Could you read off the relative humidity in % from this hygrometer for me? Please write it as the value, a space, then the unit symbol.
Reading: 30 %
